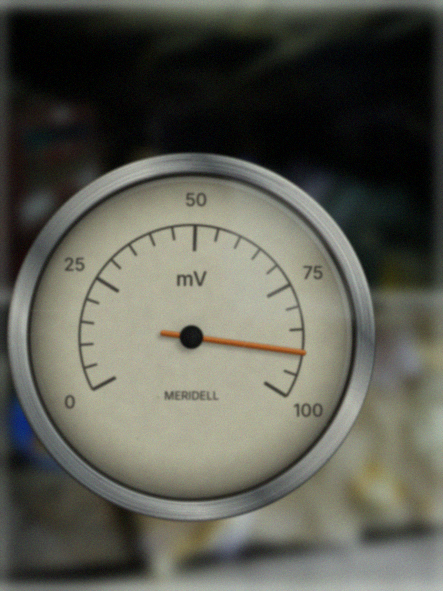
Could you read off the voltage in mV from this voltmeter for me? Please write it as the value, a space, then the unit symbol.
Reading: 90 mV
